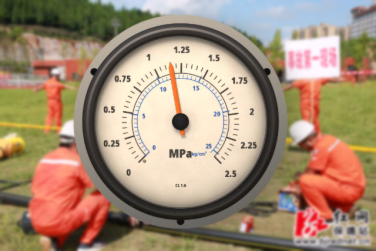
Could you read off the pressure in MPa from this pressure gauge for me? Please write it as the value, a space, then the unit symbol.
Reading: 1.15 MPa
